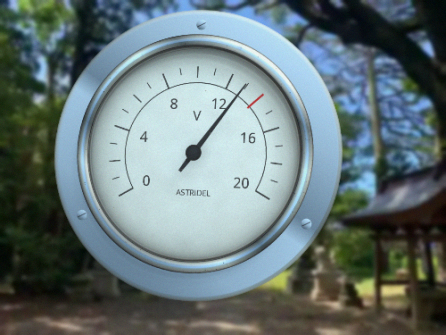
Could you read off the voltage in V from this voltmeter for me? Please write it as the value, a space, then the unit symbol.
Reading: 13 V
